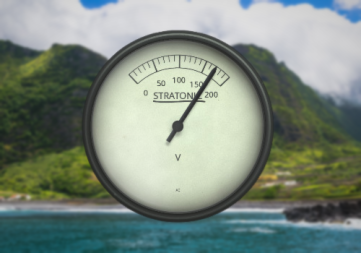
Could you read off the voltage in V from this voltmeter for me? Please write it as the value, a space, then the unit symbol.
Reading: 170 V
